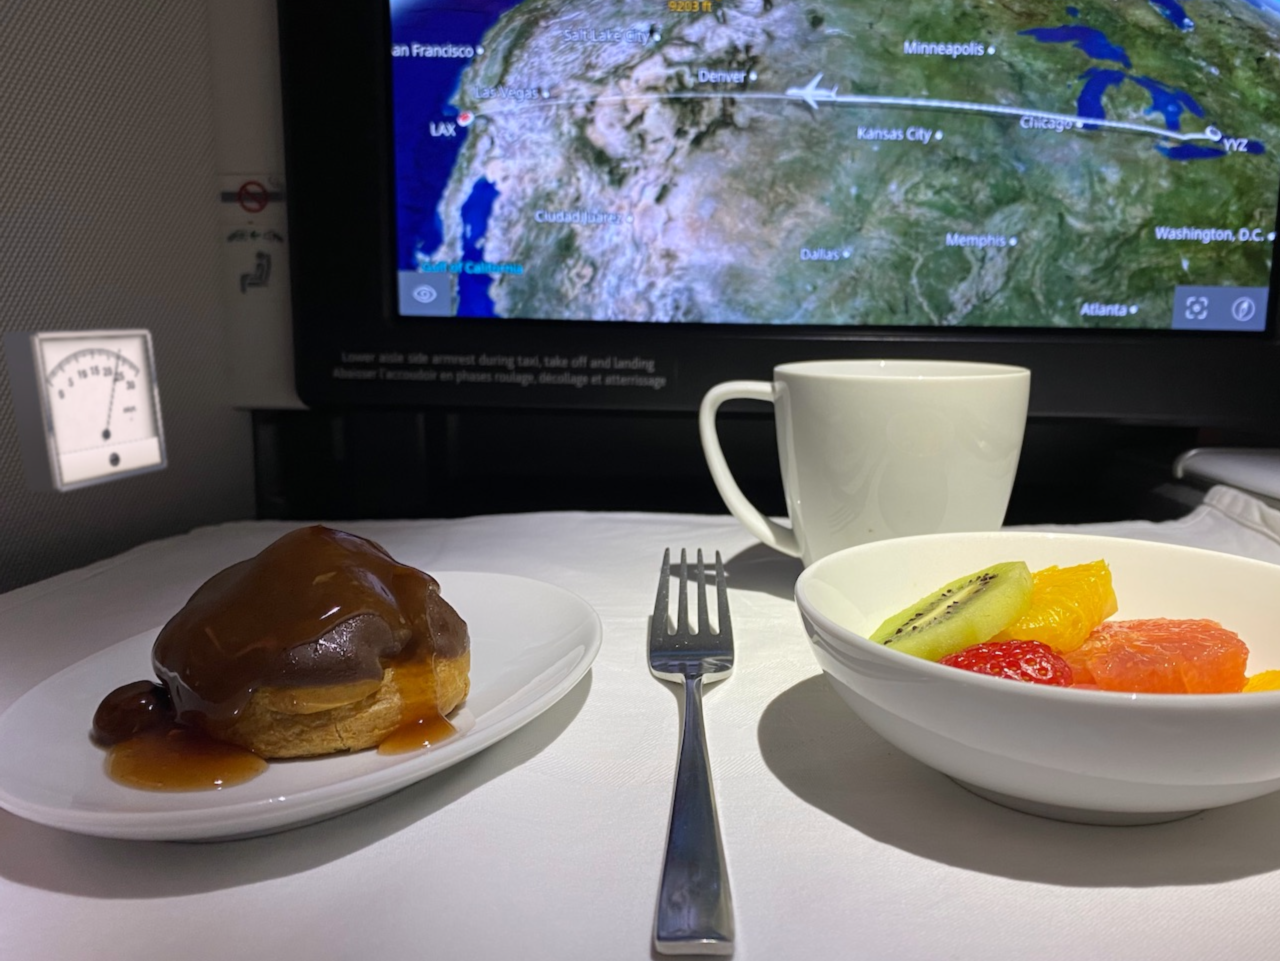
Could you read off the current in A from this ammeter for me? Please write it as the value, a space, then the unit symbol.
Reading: 22.5 A
